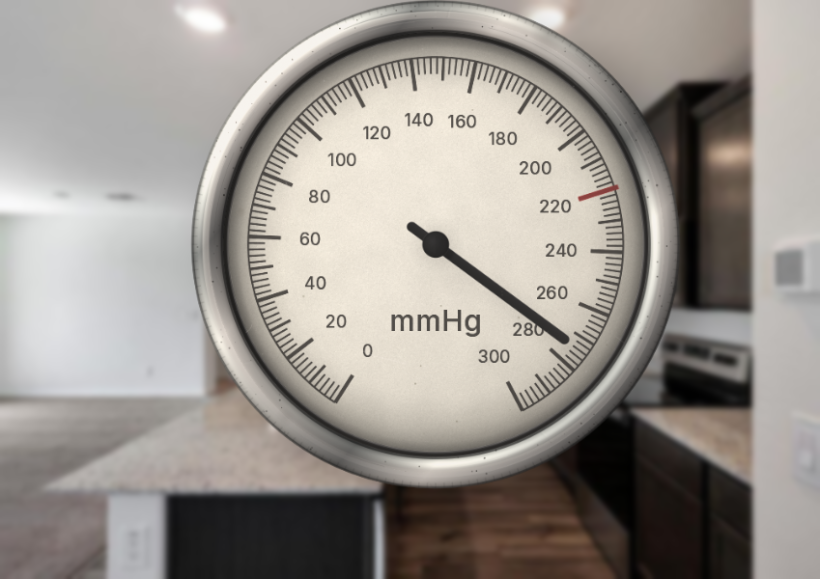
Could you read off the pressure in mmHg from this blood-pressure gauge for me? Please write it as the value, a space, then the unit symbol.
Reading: 274 mmHg
